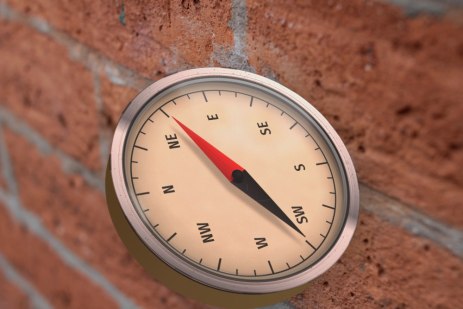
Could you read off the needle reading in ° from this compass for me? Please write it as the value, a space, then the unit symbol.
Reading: 60 °
